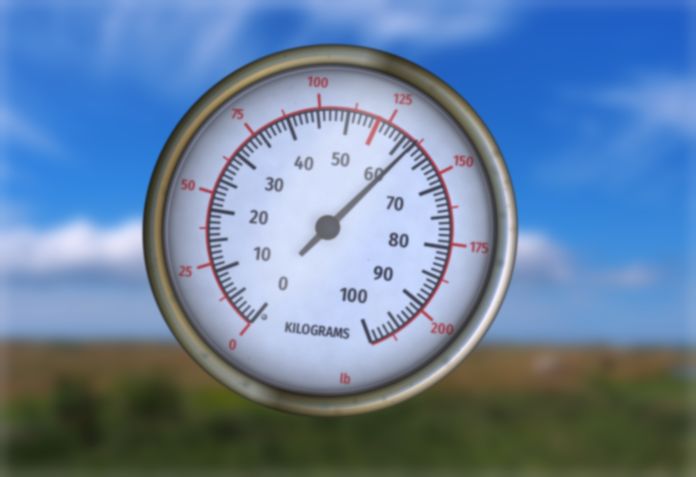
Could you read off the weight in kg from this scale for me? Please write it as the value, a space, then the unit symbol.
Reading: 62 kg
